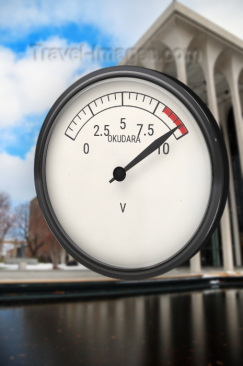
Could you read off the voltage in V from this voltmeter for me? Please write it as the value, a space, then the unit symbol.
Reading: 9.5 V
